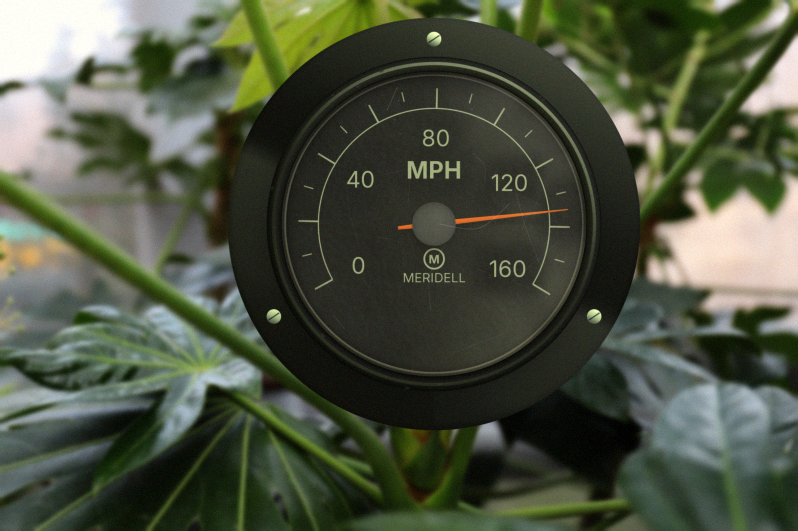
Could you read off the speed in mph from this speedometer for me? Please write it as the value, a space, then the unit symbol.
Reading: 135 mph
